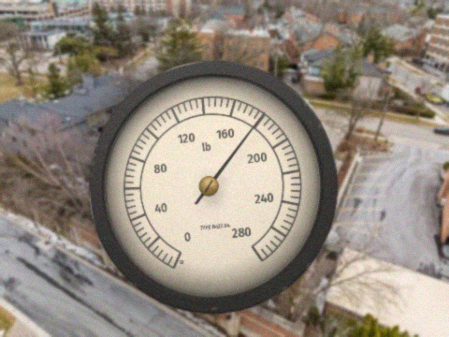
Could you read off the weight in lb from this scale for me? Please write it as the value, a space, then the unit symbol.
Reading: 180 lb
